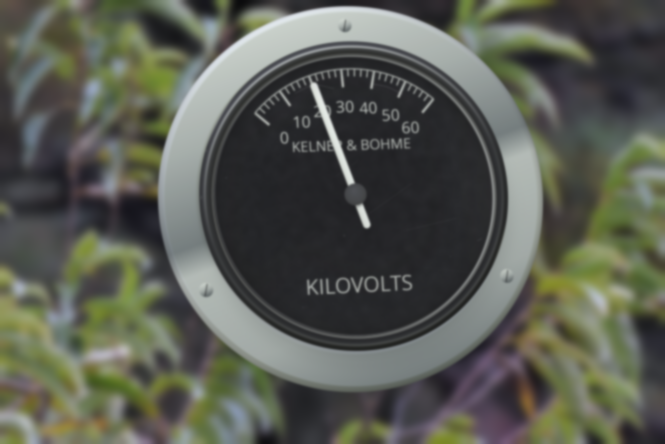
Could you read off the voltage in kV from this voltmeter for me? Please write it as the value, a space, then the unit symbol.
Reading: 20 kV
